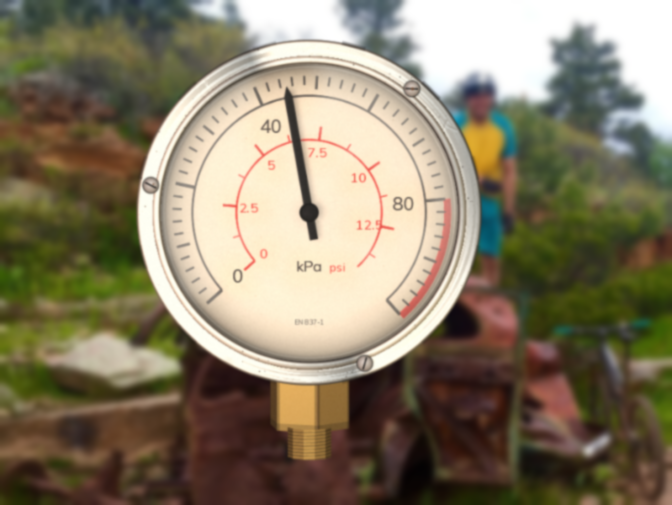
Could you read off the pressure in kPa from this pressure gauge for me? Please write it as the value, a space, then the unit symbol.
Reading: 45 kPa
